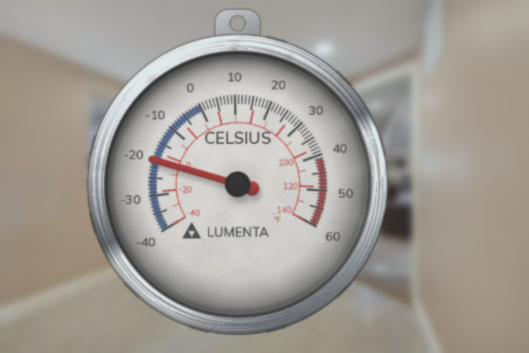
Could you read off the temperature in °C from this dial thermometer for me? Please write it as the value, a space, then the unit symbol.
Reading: -20 °C
